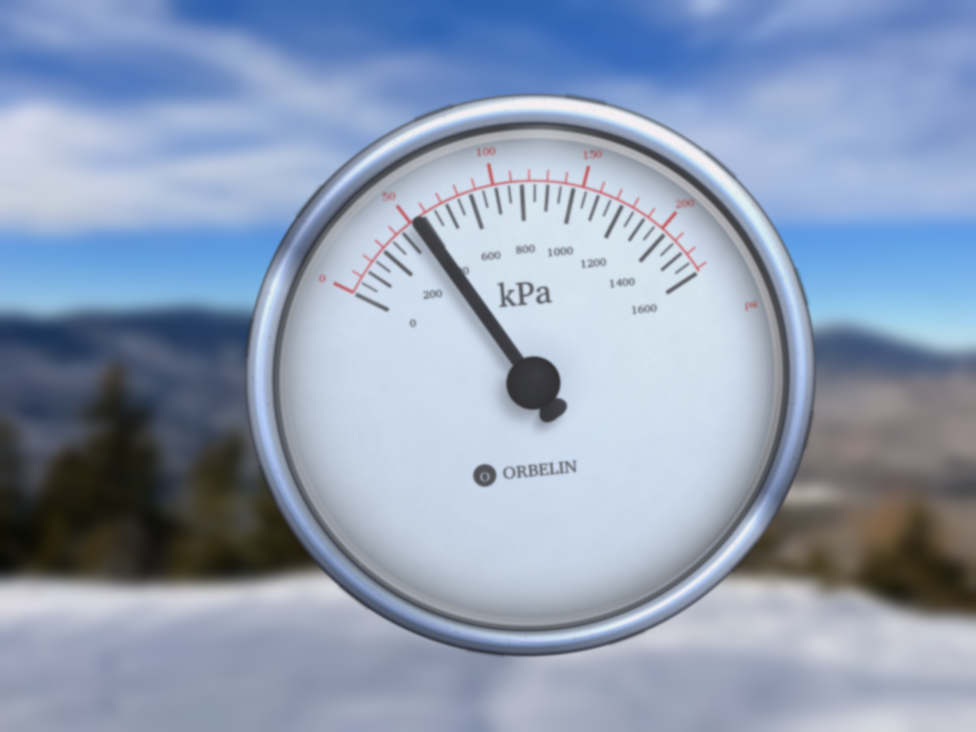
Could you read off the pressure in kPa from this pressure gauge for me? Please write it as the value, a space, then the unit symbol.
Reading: 375 kPa
